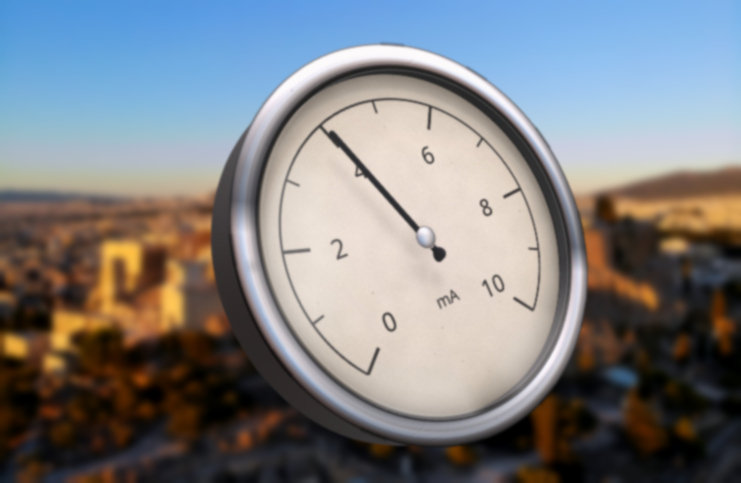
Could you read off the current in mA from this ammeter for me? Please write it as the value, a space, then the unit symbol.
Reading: 4 mA
